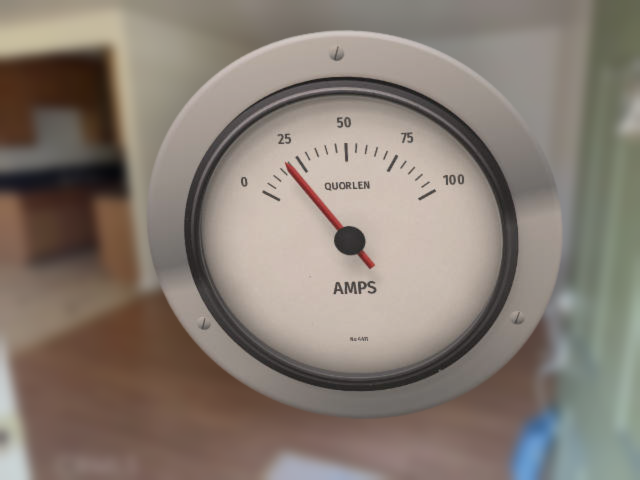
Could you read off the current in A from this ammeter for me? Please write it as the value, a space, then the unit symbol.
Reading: 20 A
